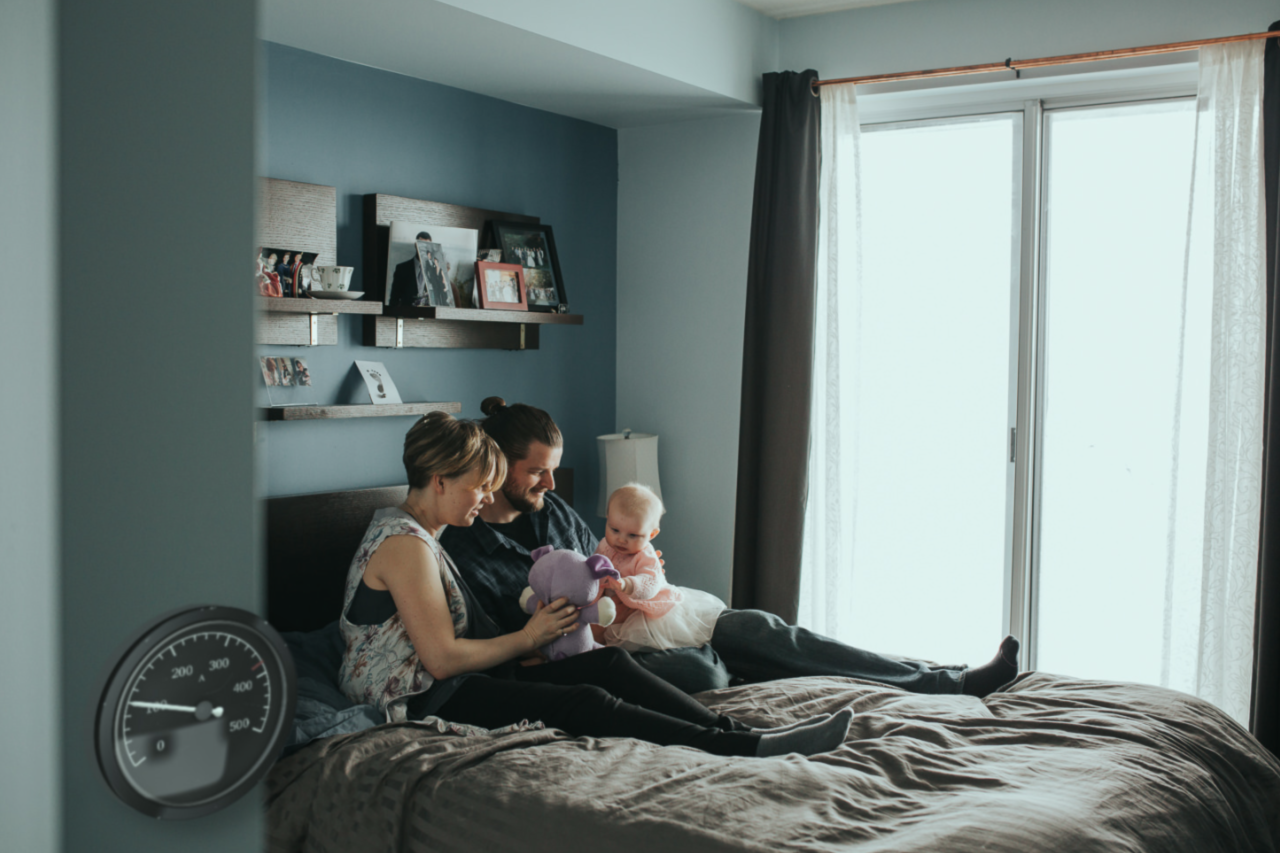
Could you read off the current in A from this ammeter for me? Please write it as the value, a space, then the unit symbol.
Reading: 100 A
